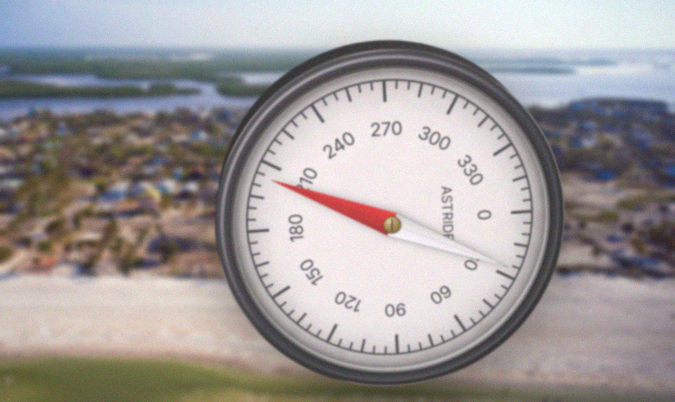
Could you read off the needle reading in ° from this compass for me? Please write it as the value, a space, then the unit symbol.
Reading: 205 °
